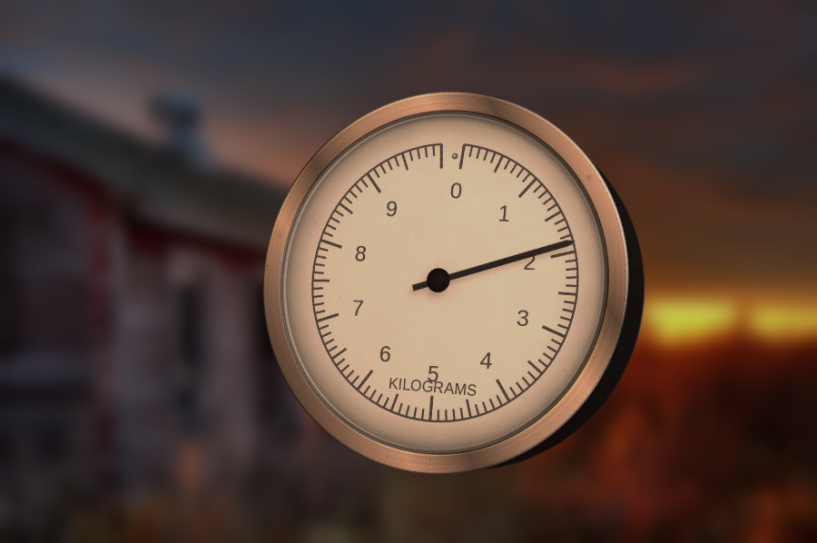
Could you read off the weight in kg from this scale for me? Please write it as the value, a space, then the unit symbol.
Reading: 1.9 kg
